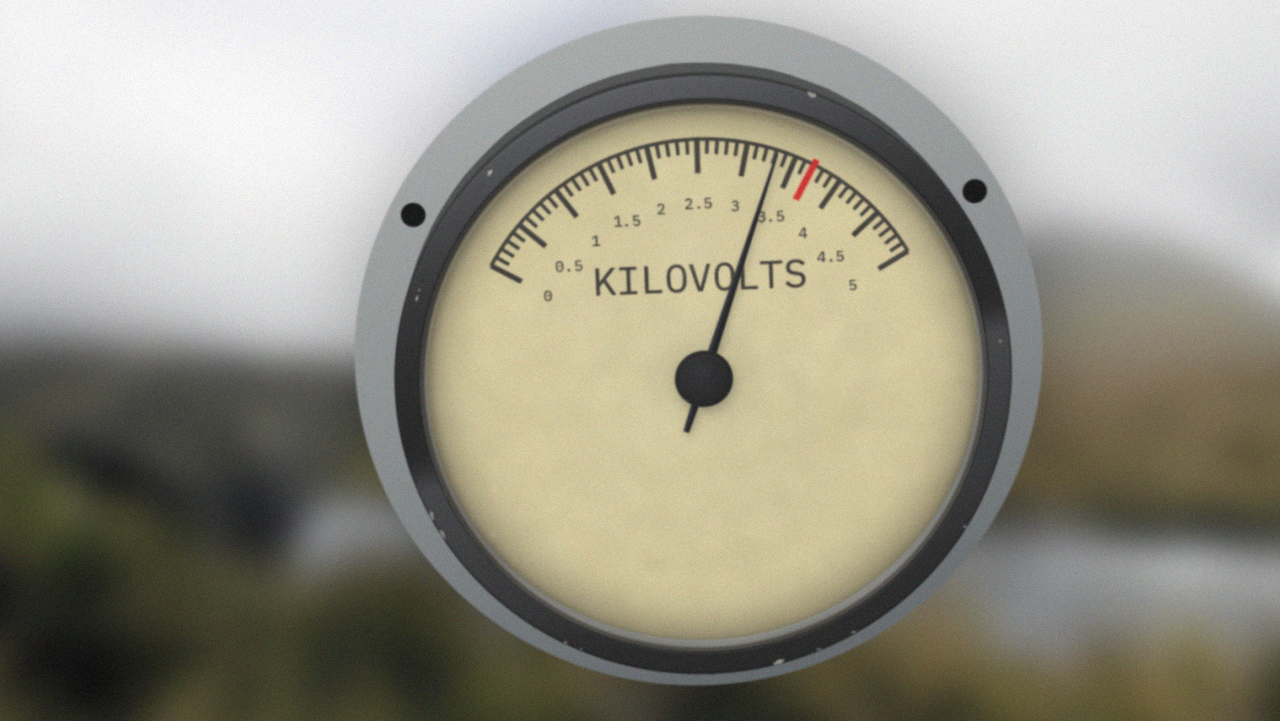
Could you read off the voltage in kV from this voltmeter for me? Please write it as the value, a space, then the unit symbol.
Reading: 3.3 kV
